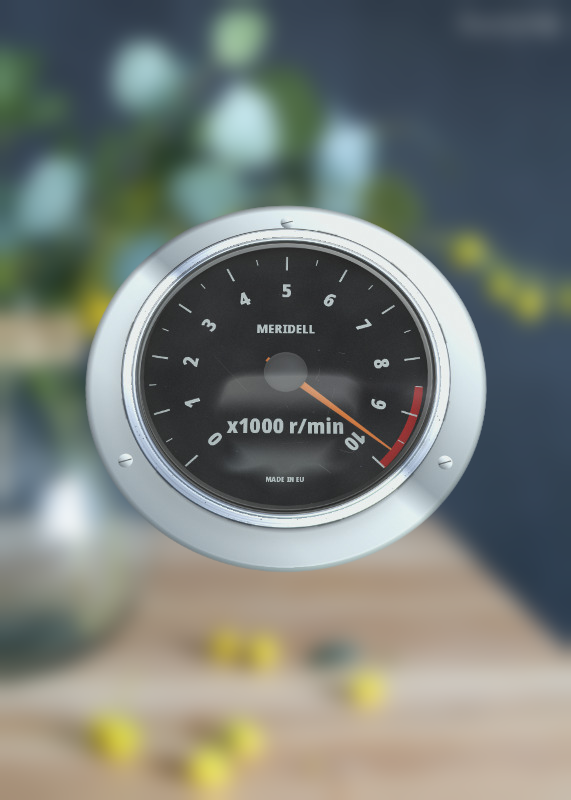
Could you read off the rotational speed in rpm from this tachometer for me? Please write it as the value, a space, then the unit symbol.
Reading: 9750 rpm
